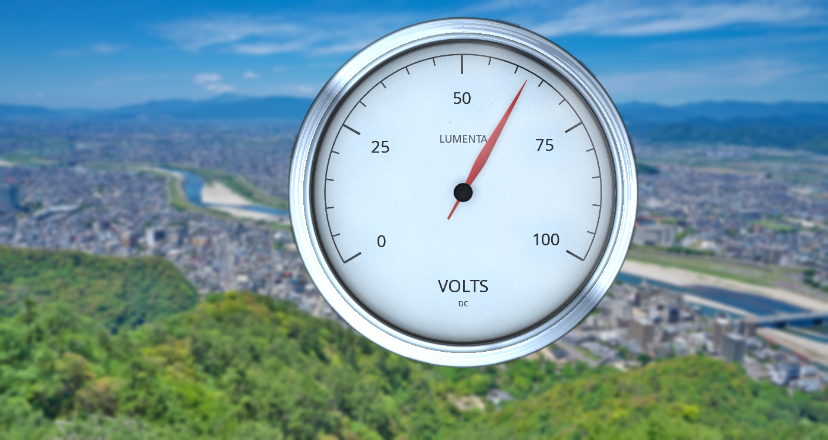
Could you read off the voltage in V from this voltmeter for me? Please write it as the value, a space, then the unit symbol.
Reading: 62.5 V
